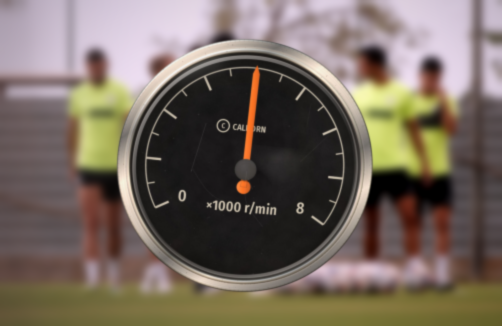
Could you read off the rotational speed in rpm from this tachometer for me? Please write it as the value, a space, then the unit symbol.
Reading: 4000 rpm
